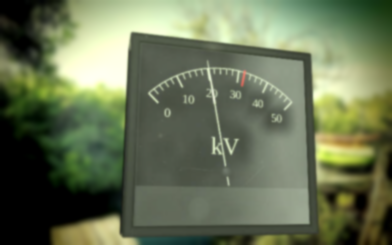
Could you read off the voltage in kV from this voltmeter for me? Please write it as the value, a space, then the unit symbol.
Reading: 20 kV
